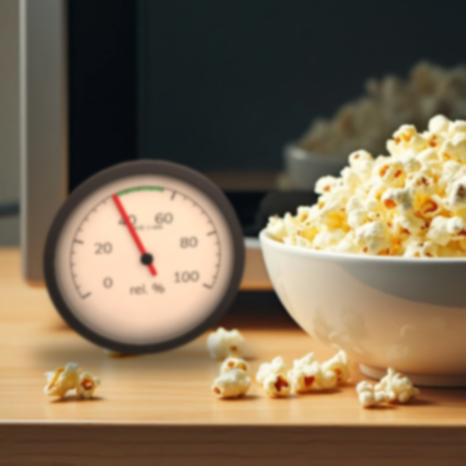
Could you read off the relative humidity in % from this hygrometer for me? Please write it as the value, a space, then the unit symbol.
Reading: 40 %
